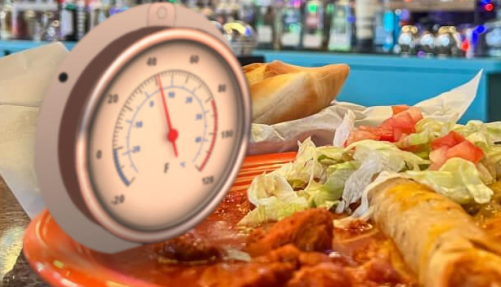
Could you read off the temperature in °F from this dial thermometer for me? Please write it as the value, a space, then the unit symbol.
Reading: 40 °F
